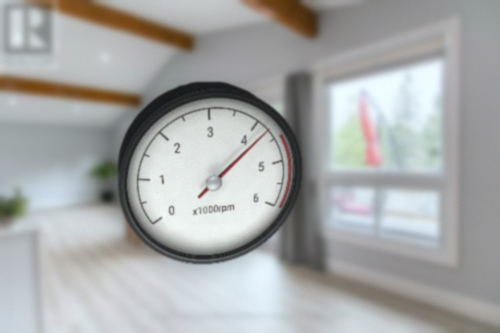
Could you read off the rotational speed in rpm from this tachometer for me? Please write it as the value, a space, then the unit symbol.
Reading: 4250 rpm
